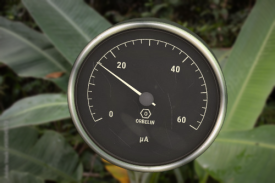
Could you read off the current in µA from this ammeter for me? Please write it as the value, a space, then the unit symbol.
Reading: 16 µA
